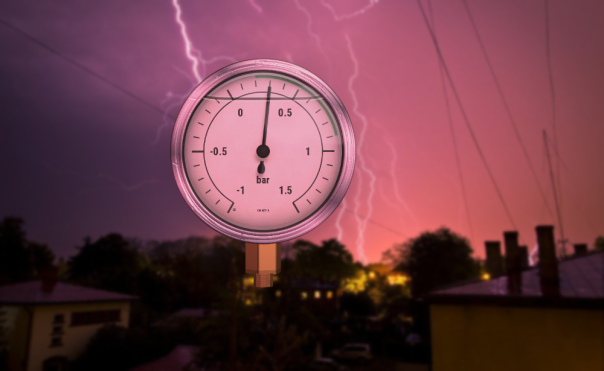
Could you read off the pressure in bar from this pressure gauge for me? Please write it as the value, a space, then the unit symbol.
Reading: 0.3 bar
